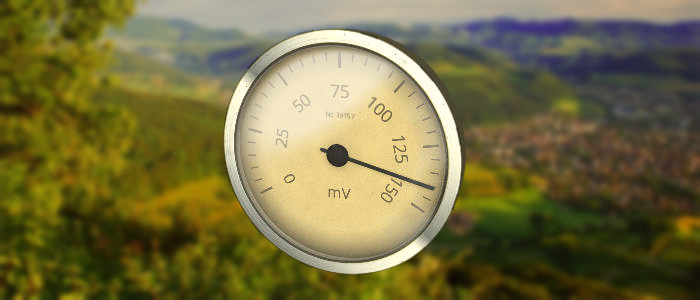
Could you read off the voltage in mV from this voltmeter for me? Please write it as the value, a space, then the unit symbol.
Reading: 140 mV
